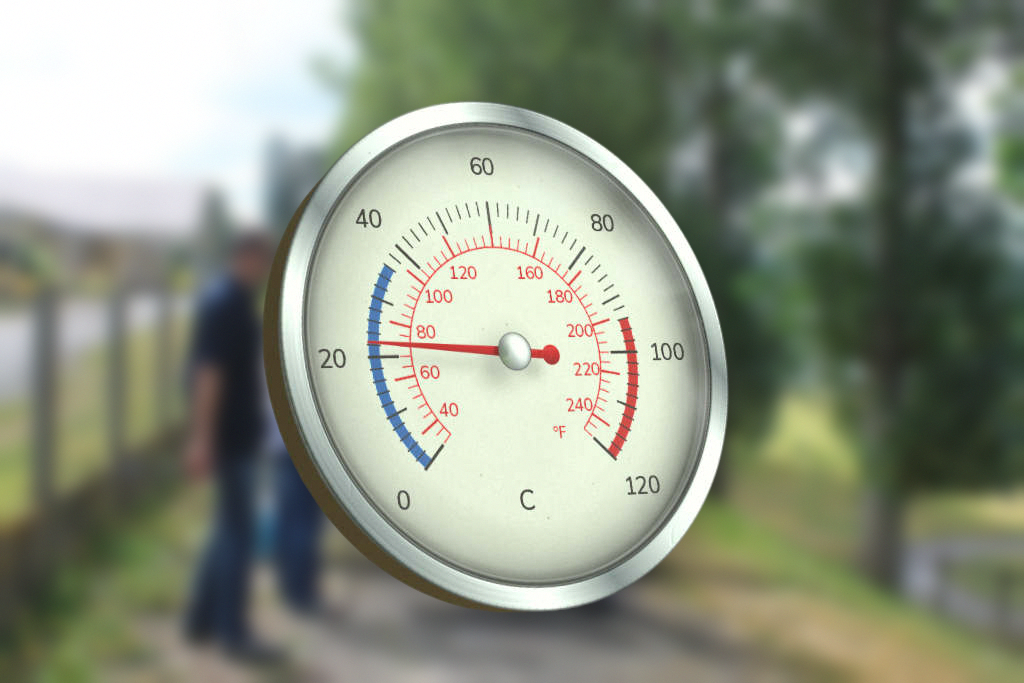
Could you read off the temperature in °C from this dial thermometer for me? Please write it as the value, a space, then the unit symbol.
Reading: 22 °C
